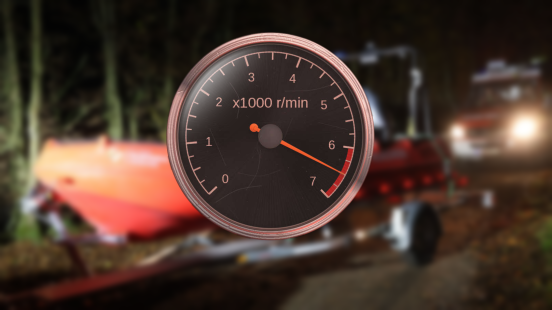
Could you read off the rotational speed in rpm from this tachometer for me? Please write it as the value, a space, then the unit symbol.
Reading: 6500 rpm
